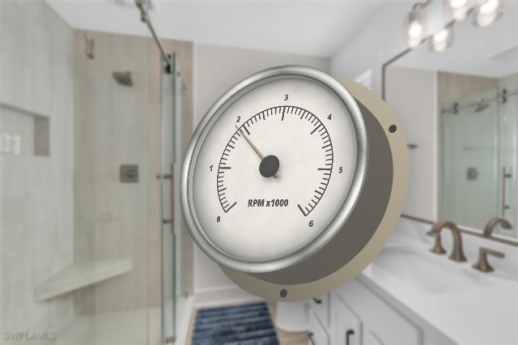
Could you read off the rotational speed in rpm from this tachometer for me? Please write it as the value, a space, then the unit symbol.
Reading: 1900 rpm
